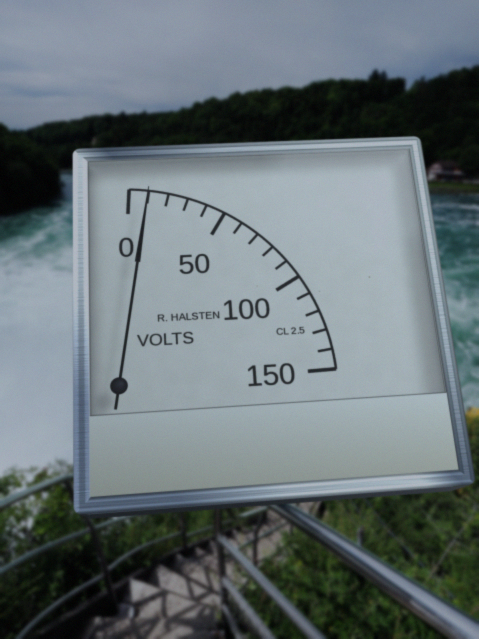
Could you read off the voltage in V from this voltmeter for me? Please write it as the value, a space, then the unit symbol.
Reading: 10 V
